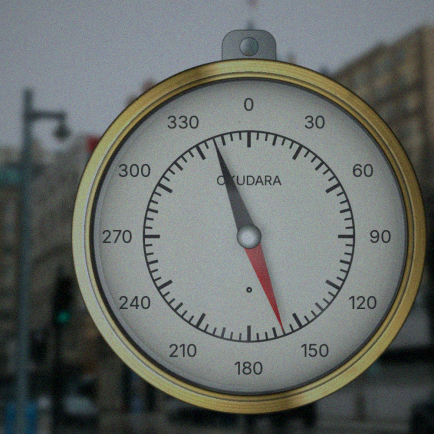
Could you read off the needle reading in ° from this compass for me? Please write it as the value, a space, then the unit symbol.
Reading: 160 °
